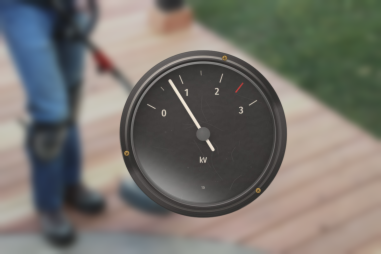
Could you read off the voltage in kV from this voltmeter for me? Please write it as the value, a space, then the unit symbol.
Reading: 0.75 kV
